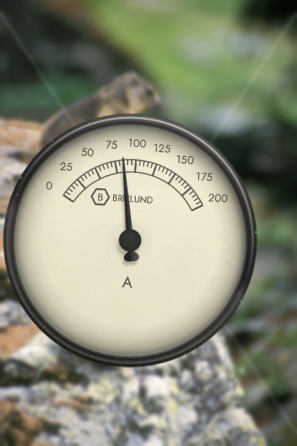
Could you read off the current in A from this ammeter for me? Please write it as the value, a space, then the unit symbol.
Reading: 85 A
